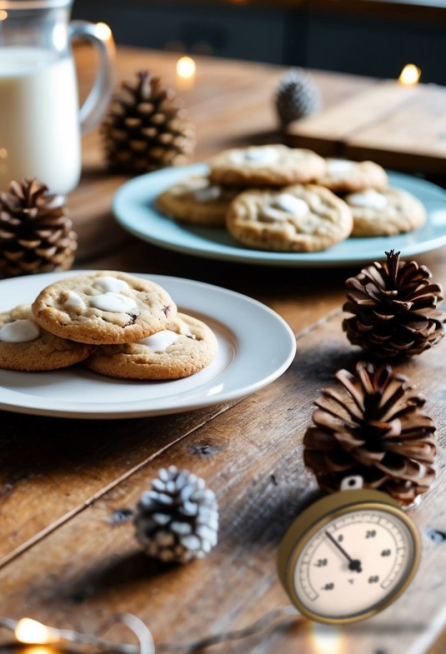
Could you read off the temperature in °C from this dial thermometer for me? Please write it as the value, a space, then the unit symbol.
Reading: -4 °C
